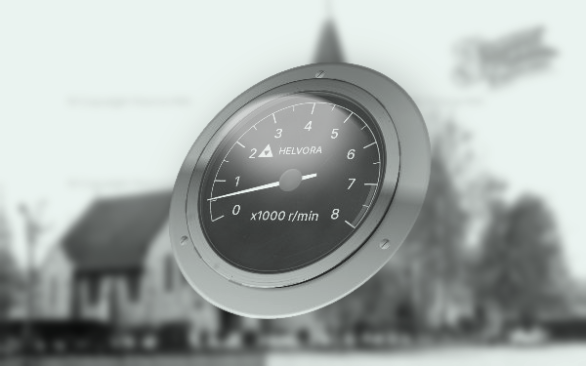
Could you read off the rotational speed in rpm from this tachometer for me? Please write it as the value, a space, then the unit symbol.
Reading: 500 rpm
